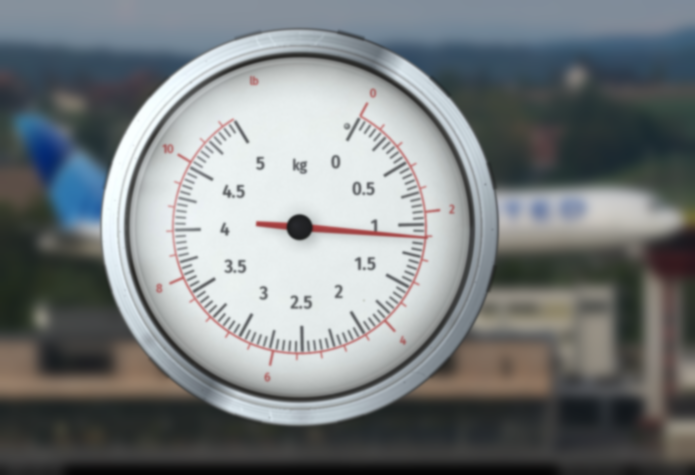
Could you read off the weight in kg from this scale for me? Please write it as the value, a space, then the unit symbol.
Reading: 1.1 kg
